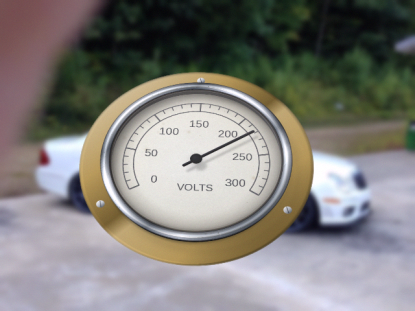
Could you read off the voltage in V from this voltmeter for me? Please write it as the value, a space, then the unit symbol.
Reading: 220 V
